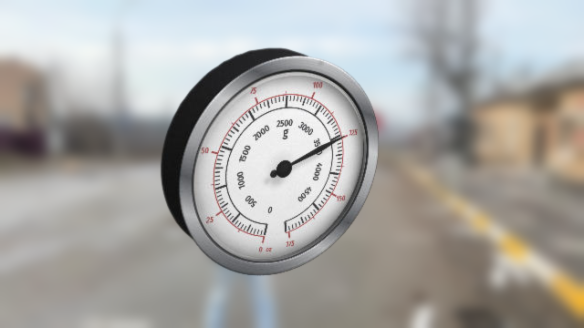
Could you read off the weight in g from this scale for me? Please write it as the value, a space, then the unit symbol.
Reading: 3500 g
